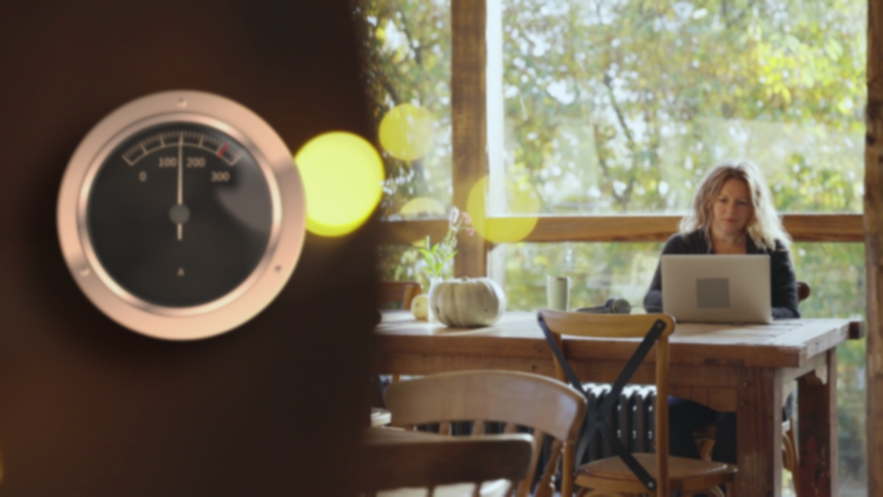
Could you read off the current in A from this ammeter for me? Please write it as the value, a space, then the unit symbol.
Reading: 150 A
